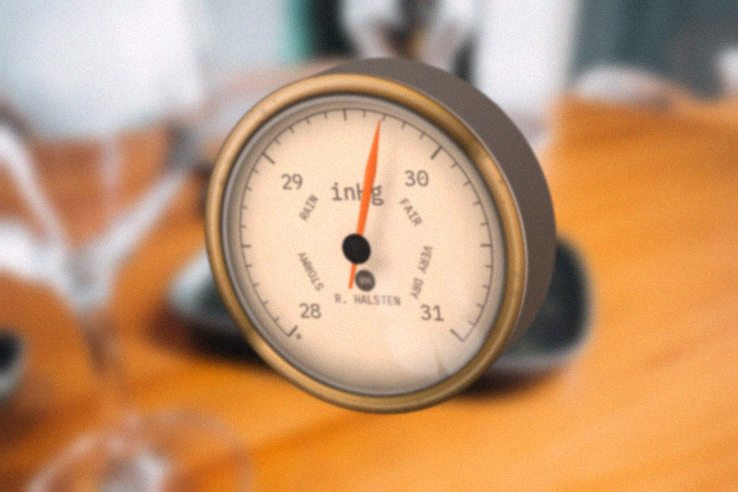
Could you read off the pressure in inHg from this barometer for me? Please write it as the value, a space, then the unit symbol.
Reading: 29.7 inHg
